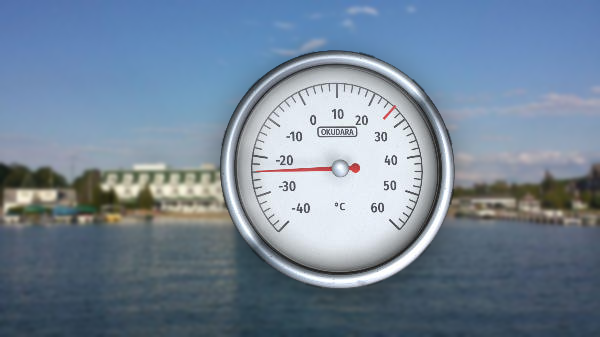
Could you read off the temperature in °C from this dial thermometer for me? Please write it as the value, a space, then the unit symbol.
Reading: -24 °C
